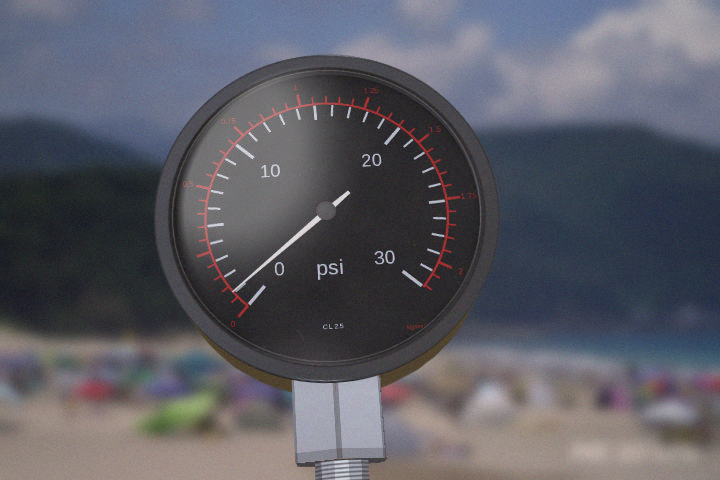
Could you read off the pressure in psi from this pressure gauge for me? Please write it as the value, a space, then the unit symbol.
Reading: 1 psi
